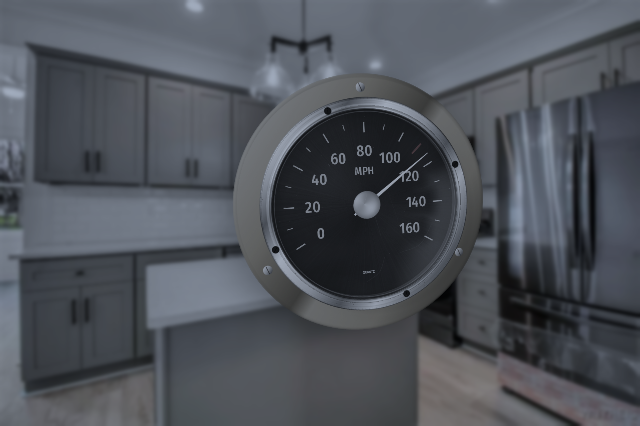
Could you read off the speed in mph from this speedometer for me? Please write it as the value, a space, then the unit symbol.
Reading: 115 mph
